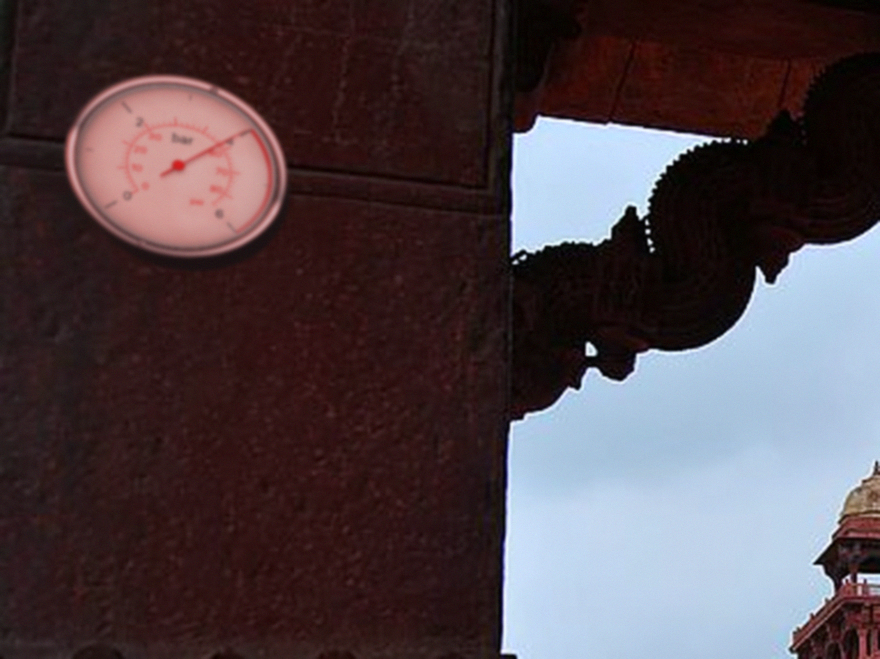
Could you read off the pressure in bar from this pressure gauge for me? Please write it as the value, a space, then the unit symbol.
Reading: 4 bar
